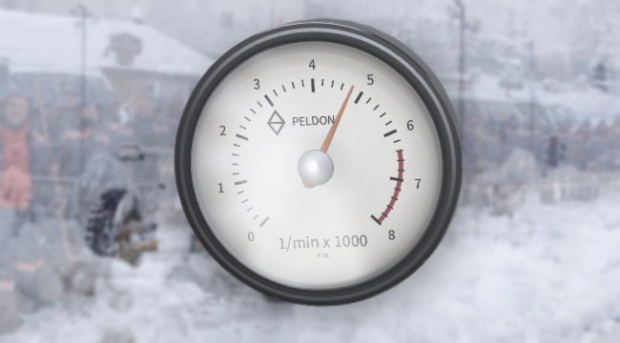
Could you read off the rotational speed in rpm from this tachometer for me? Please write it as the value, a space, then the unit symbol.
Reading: 4800 rpm
